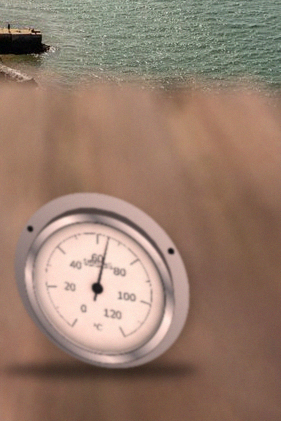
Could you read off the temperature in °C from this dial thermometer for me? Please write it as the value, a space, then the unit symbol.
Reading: 65 °C
